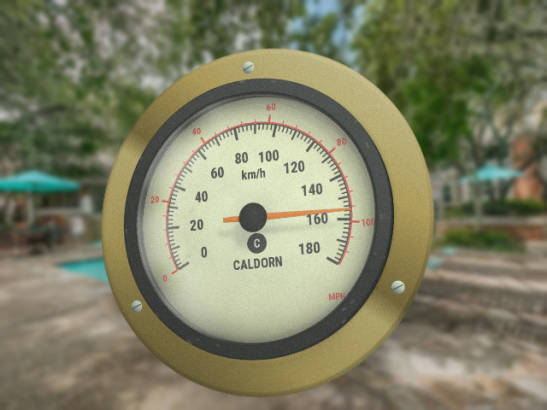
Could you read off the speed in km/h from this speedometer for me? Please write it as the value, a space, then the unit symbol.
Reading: 156 km/h
